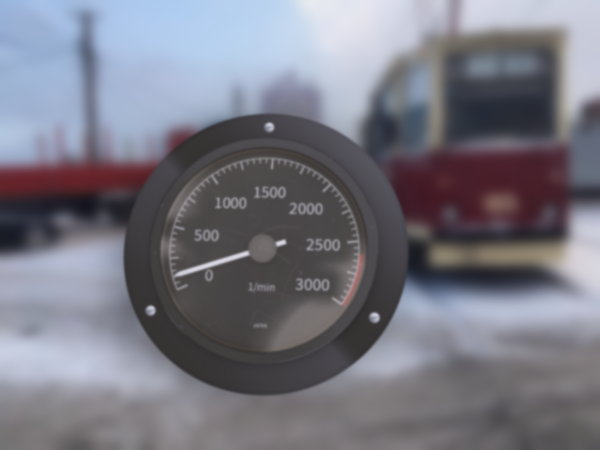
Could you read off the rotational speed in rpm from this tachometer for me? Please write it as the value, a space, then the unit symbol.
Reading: 100 rpm
